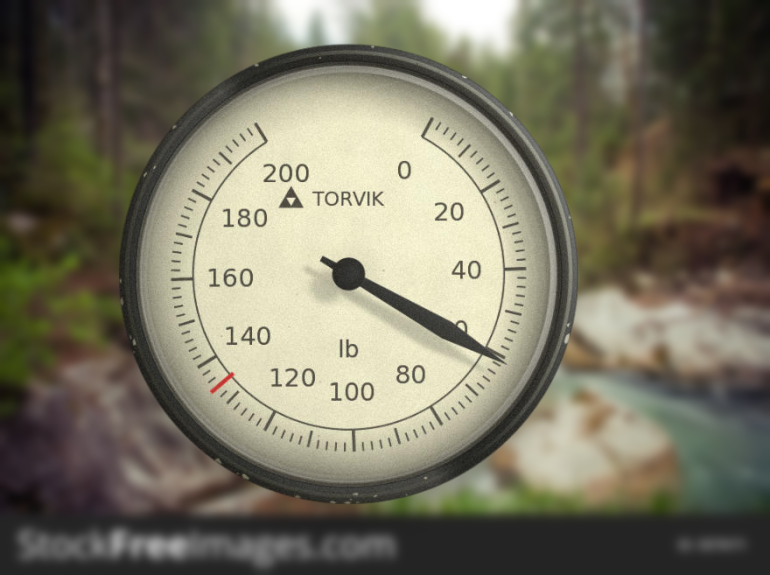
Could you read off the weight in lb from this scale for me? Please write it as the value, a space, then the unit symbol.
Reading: 61 lb
